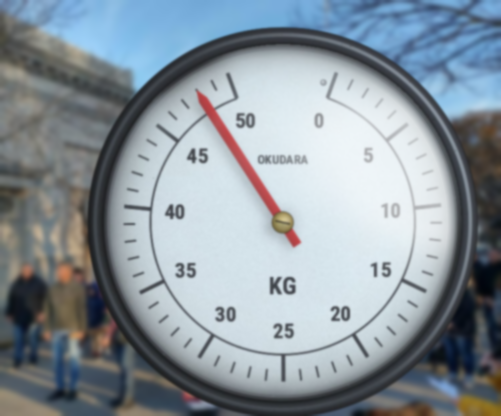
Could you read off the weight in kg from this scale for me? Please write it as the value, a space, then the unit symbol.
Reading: 48 kg
